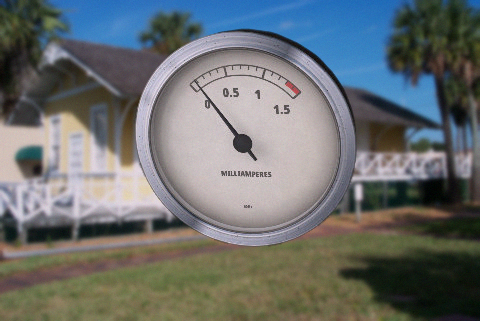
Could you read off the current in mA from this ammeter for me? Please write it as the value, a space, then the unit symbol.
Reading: 0.1 mA
